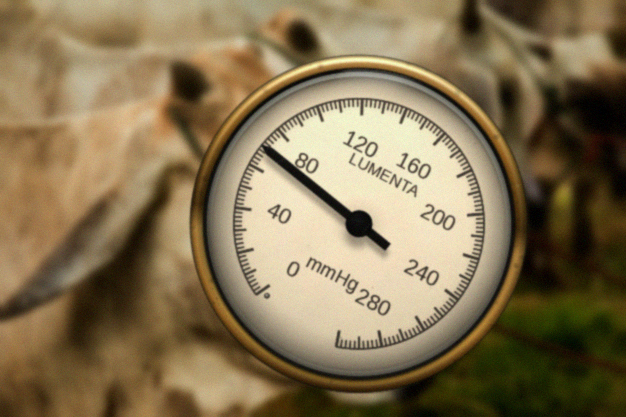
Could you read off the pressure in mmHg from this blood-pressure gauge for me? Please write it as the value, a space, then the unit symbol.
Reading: 70 mmHg
